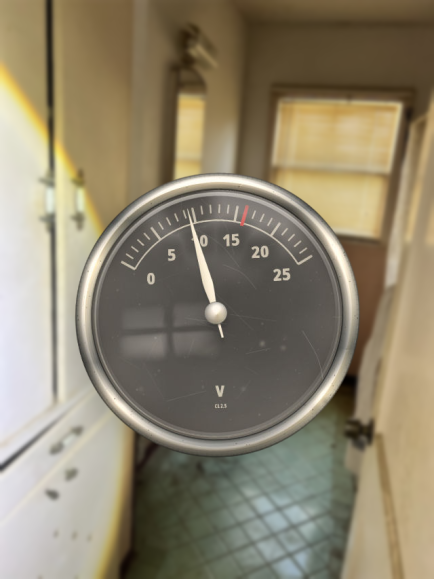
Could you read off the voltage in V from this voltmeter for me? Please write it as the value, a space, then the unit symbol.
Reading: 9.5 V
